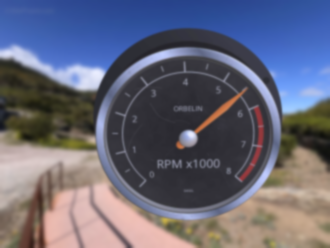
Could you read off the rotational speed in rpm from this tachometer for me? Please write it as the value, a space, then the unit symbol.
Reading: 5500 rpm
